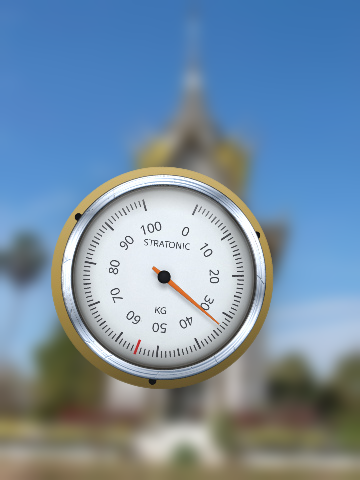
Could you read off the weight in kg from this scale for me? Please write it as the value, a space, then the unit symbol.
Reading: 33 kg
